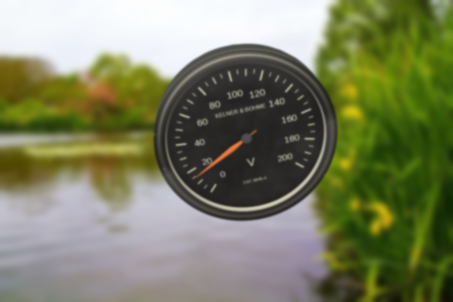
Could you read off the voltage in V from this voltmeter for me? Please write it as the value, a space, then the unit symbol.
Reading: 15 V
